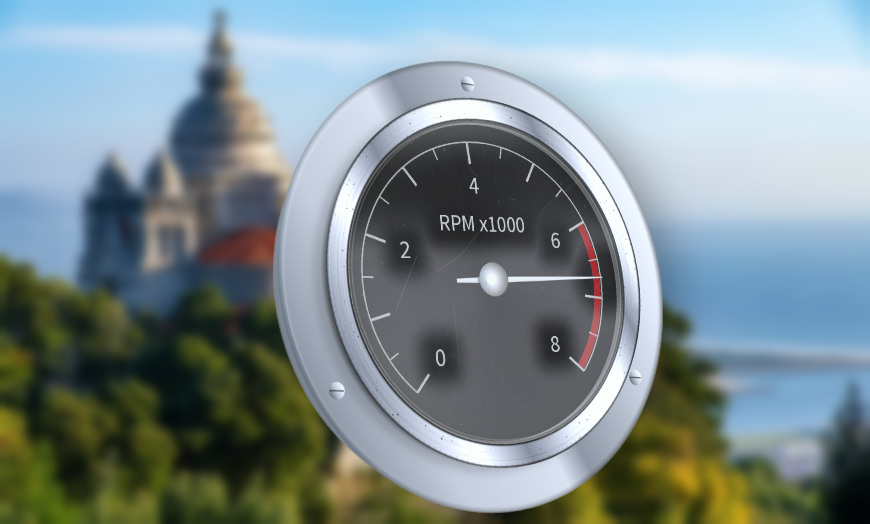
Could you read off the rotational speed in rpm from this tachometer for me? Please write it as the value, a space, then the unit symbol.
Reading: 6750 rpm
